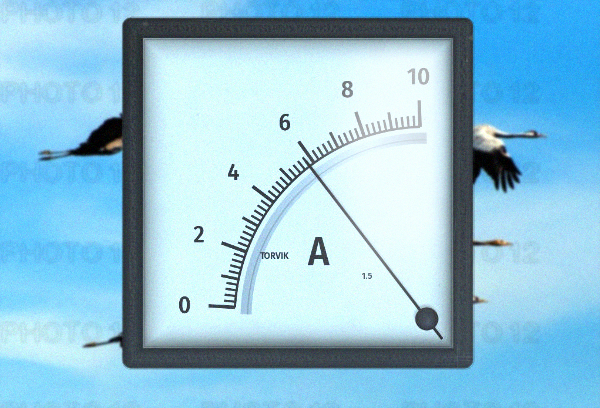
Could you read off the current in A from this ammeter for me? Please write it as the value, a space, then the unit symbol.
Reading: 5.8 A
